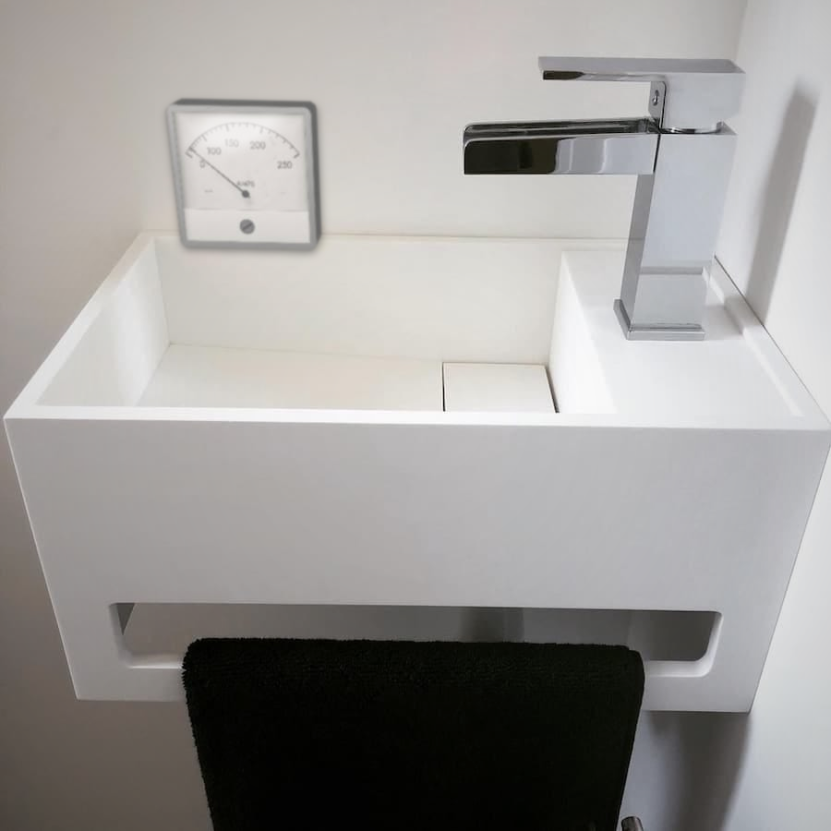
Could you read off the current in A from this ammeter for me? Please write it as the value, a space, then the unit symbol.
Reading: 50 A
